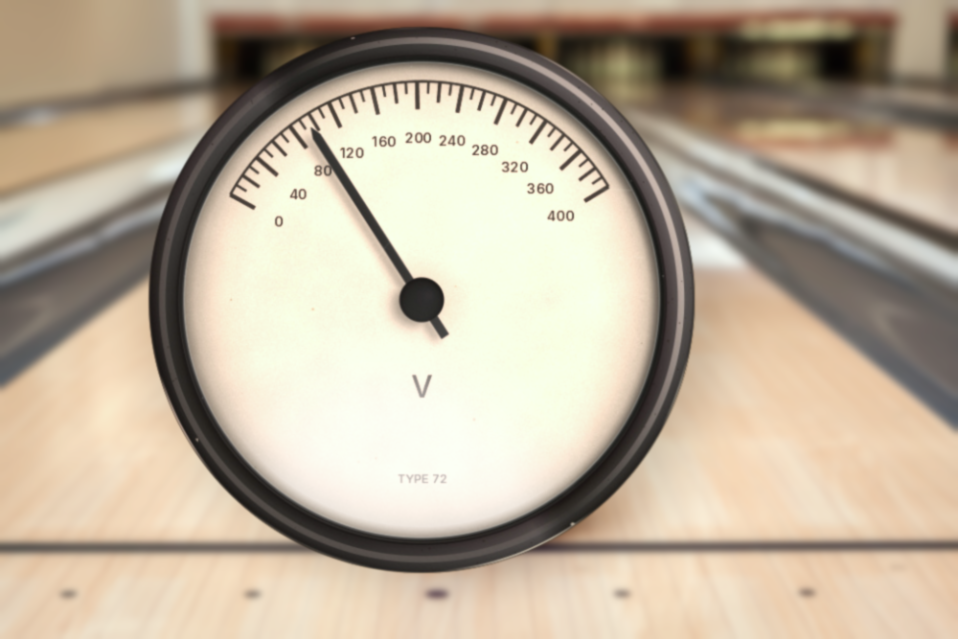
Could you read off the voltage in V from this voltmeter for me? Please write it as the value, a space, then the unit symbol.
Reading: 95 V
